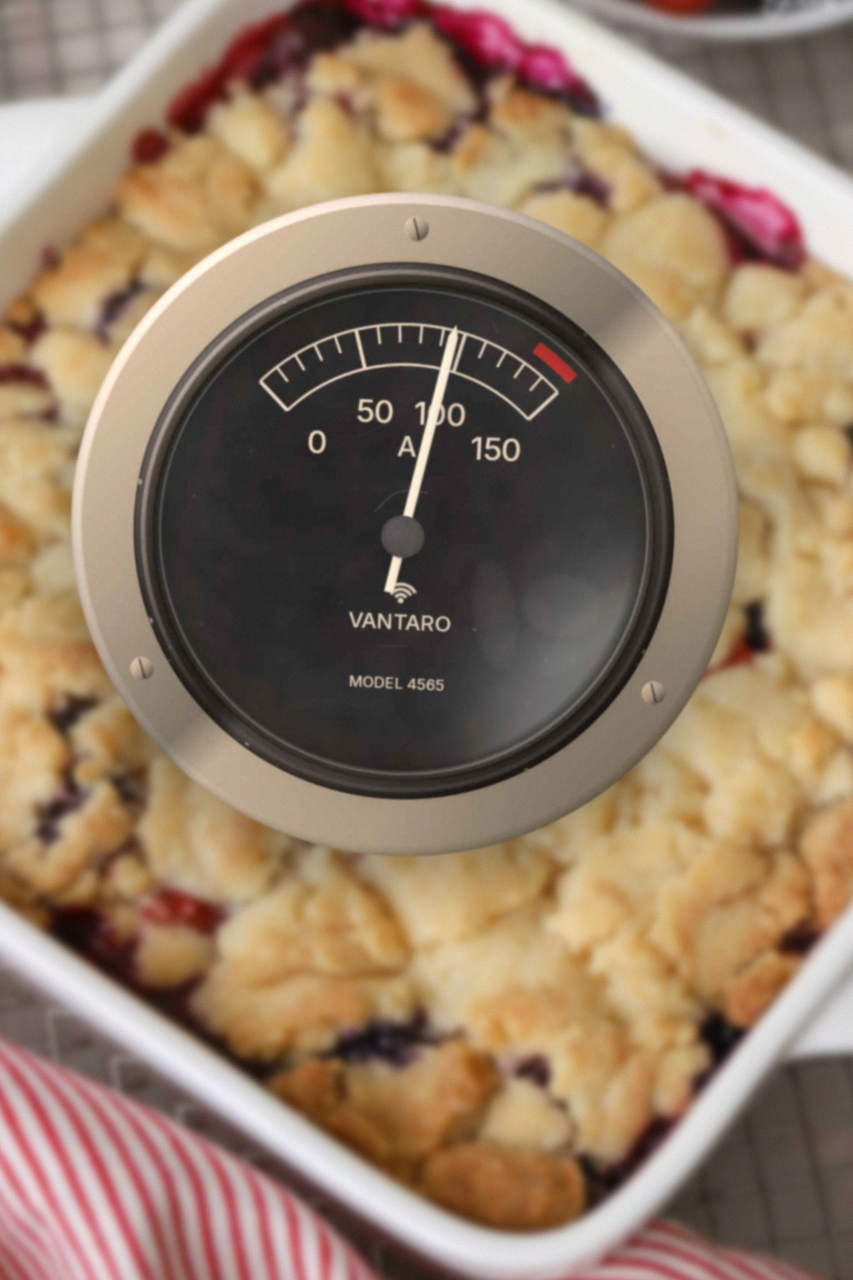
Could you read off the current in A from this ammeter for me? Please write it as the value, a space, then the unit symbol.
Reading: 95 A
